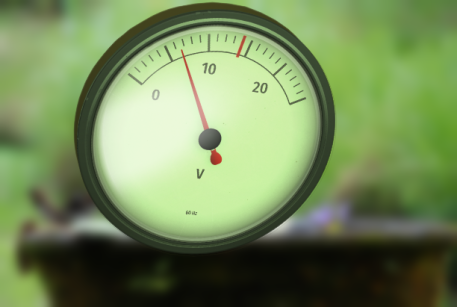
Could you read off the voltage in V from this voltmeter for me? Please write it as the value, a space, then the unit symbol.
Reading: 6.5 V
